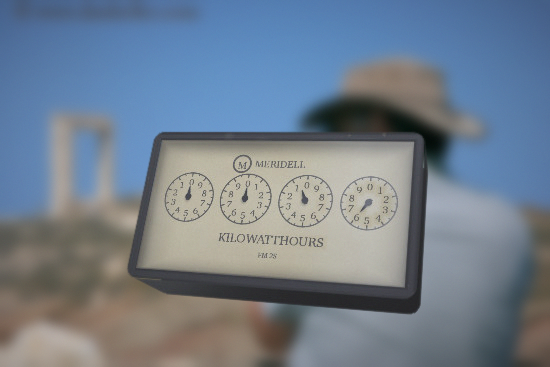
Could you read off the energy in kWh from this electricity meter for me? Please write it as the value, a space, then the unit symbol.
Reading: 6 kWh
